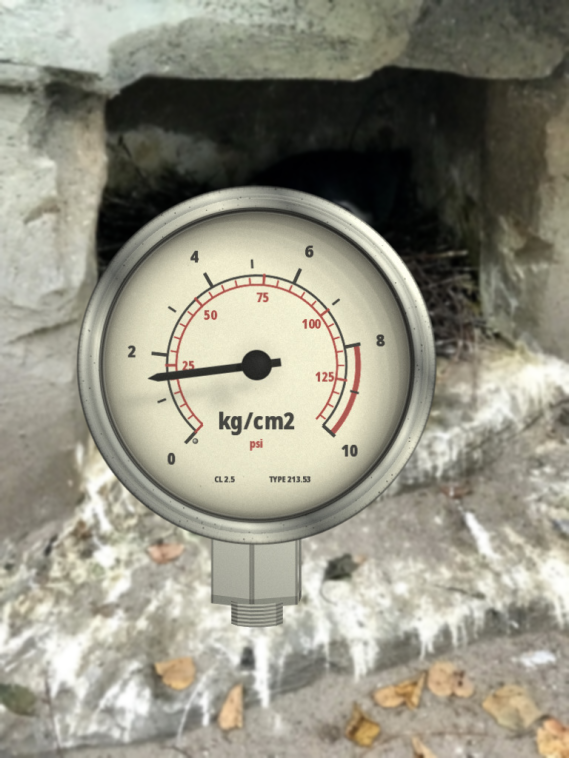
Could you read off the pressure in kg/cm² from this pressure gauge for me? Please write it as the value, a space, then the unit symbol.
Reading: 1.5 kg/cm²
